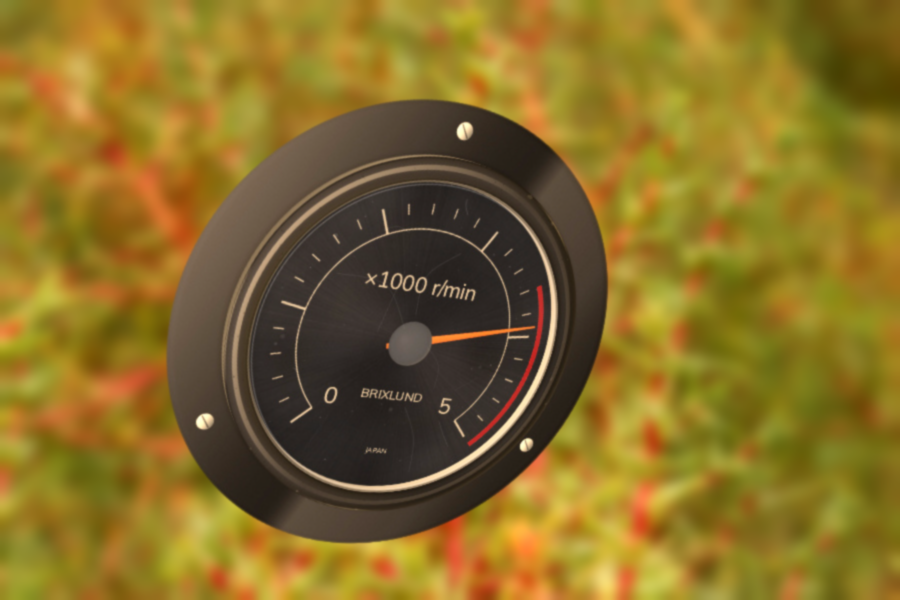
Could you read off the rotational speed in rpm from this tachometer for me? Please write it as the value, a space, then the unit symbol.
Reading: 3900 rpm
